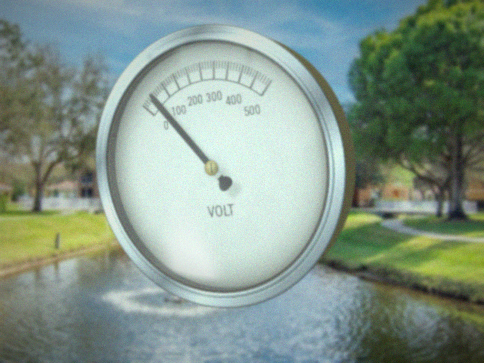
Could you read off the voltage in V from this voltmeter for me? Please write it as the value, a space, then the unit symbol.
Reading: 50 V
